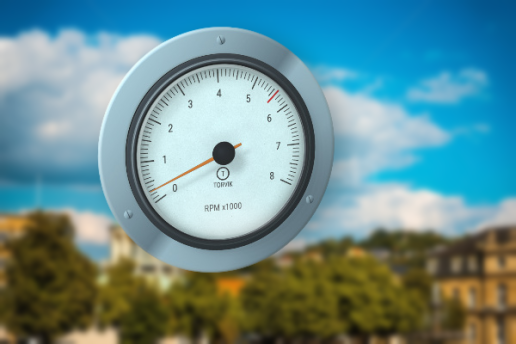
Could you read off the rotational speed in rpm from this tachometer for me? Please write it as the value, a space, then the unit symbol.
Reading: 300 rpm
